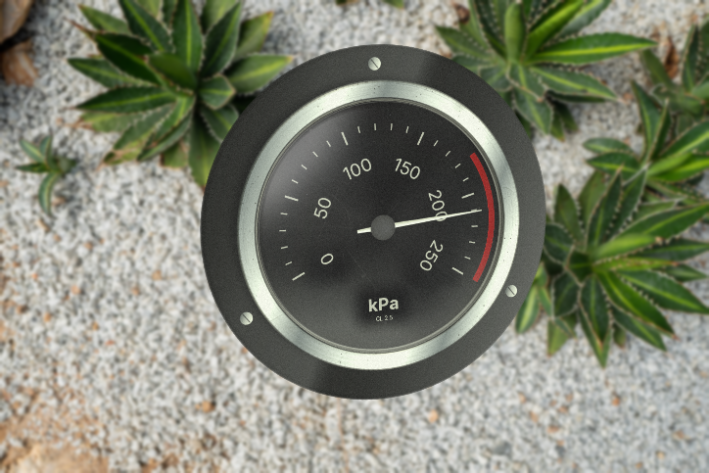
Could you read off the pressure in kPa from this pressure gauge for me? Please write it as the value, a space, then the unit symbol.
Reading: 210 kPa
